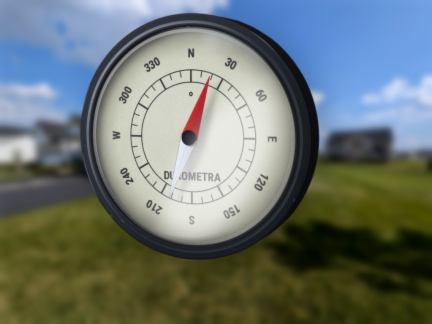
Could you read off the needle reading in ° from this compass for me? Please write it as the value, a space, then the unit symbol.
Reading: 20 °
